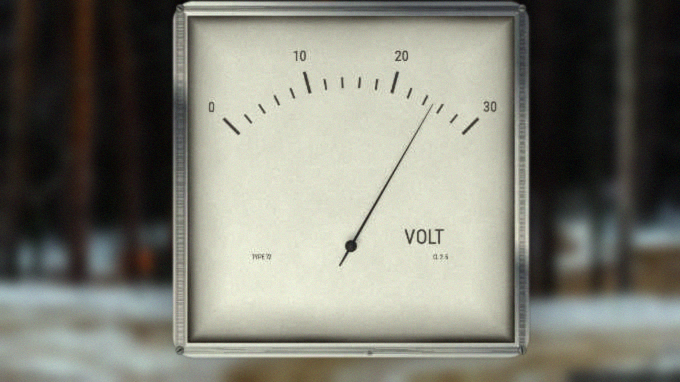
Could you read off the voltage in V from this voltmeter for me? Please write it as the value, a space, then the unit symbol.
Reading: 25 V
